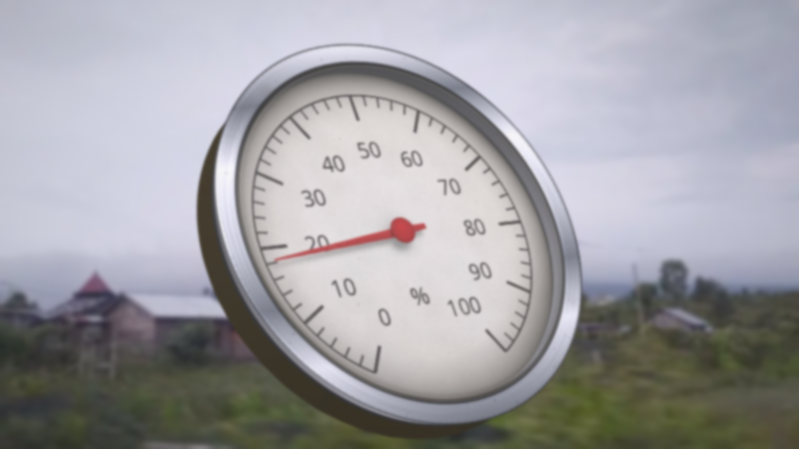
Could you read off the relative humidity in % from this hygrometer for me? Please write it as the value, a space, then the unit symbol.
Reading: 18 %
